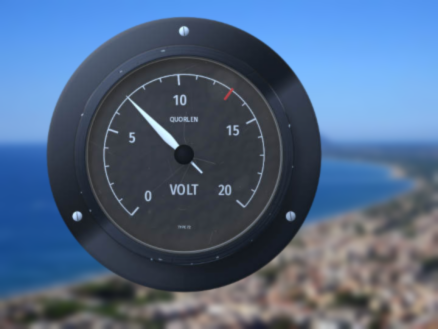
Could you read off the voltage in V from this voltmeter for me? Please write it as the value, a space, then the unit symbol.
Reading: 7 V
